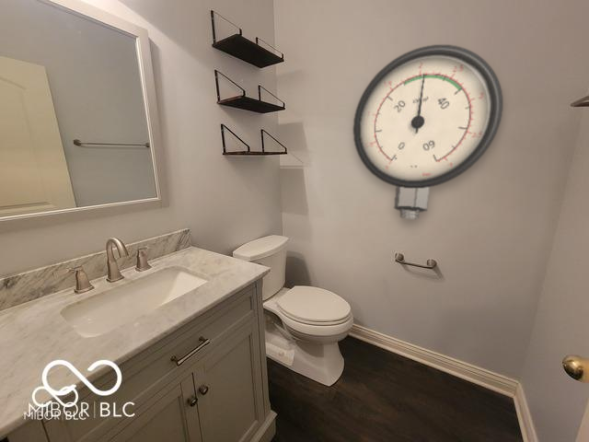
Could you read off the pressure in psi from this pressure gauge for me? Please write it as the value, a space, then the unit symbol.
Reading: 30 psi
